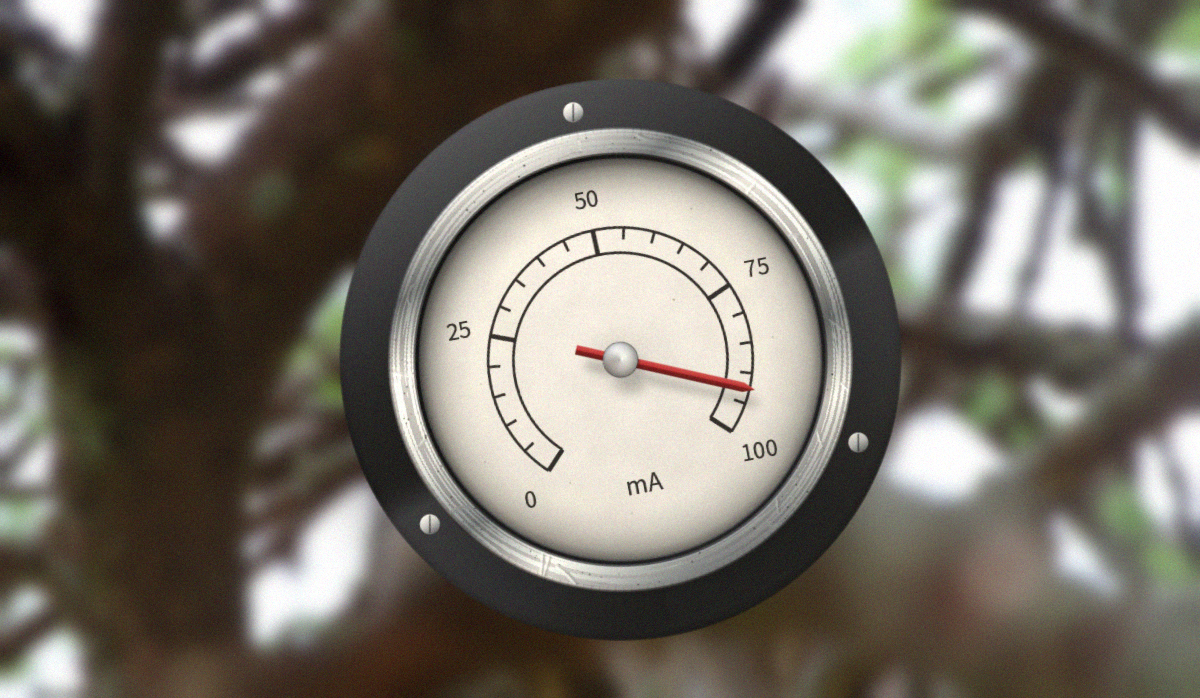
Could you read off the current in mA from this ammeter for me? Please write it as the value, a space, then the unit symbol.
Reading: 92.5 mA
